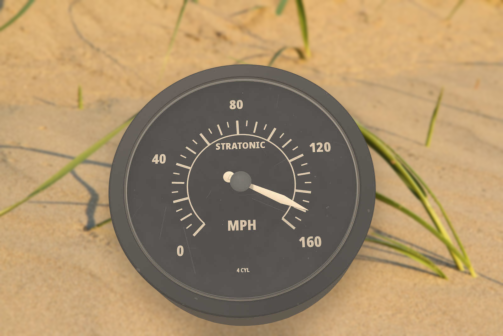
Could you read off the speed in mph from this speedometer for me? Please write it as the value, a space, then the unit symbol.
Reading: 150 mph
